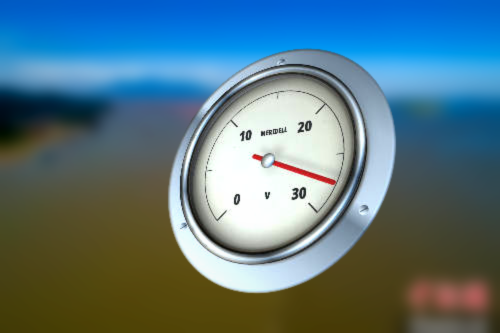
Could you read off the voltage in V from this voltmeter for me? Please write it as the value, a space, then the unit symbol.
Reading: 27.5 V
